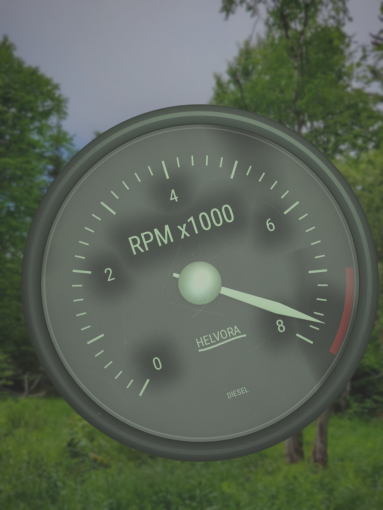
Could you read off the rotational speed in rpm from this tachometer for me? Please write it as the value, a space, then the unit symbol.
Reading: 7700 rpm
